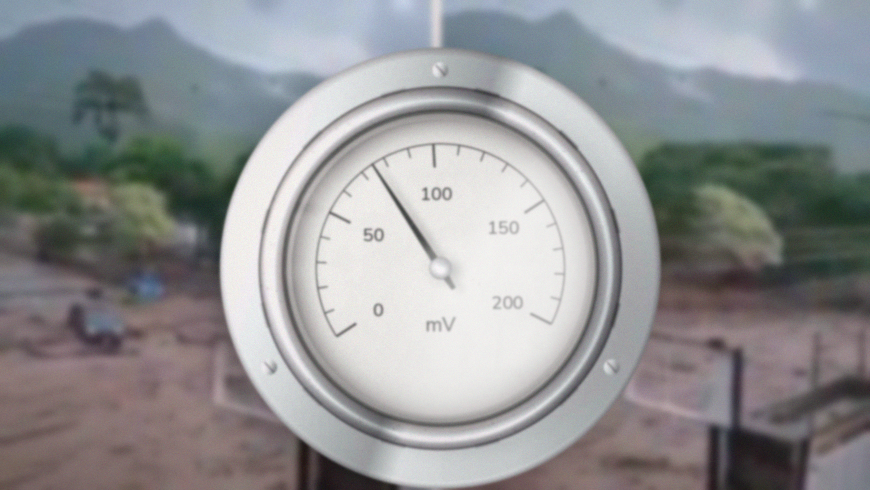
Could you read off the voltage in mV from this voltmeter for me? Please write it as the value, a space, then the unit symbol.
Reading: 75 mV
